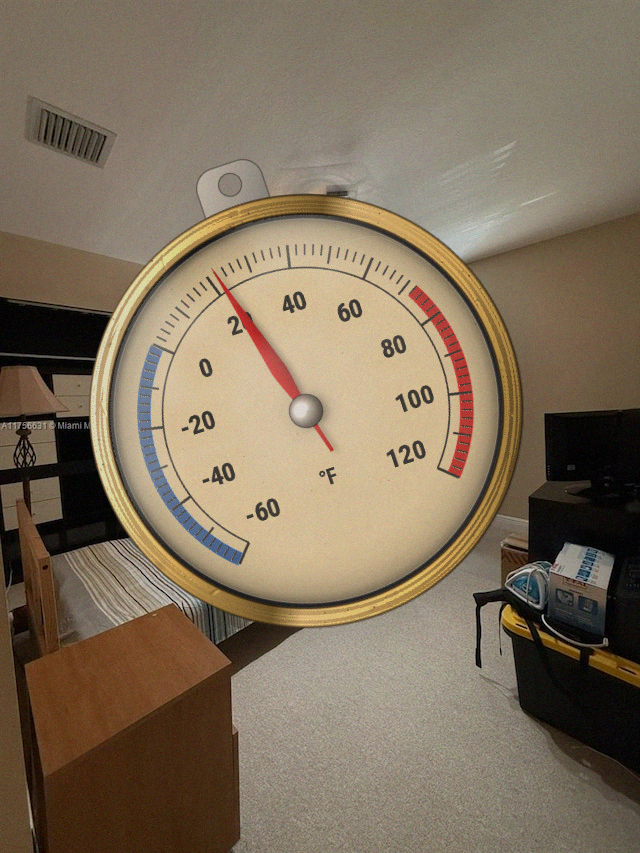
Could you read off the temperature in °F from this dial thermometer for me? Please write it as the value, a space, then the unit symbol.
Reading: 22 °F
